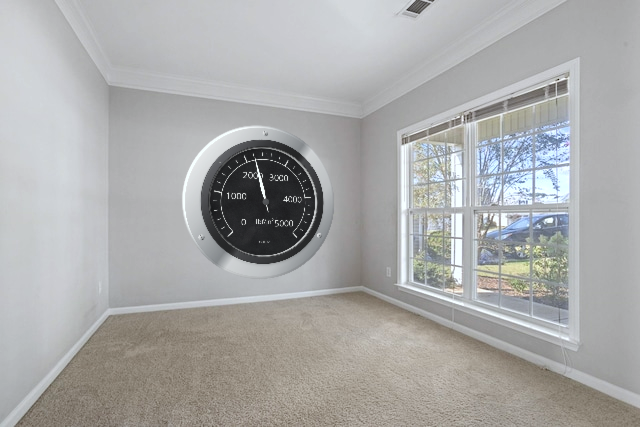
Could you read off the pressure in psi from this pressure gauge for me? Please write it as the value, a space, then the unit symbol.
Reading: 2200 psi
